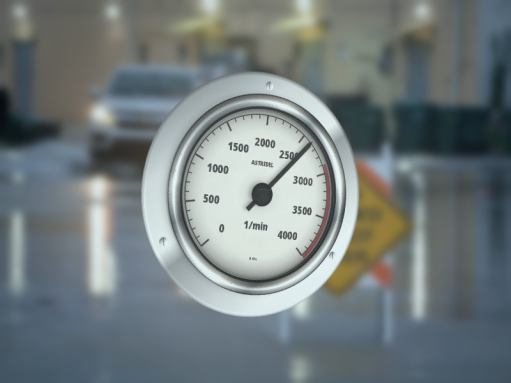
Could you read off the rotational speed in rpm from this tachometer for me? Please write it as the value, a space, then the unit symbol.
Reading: 2600 rpm
